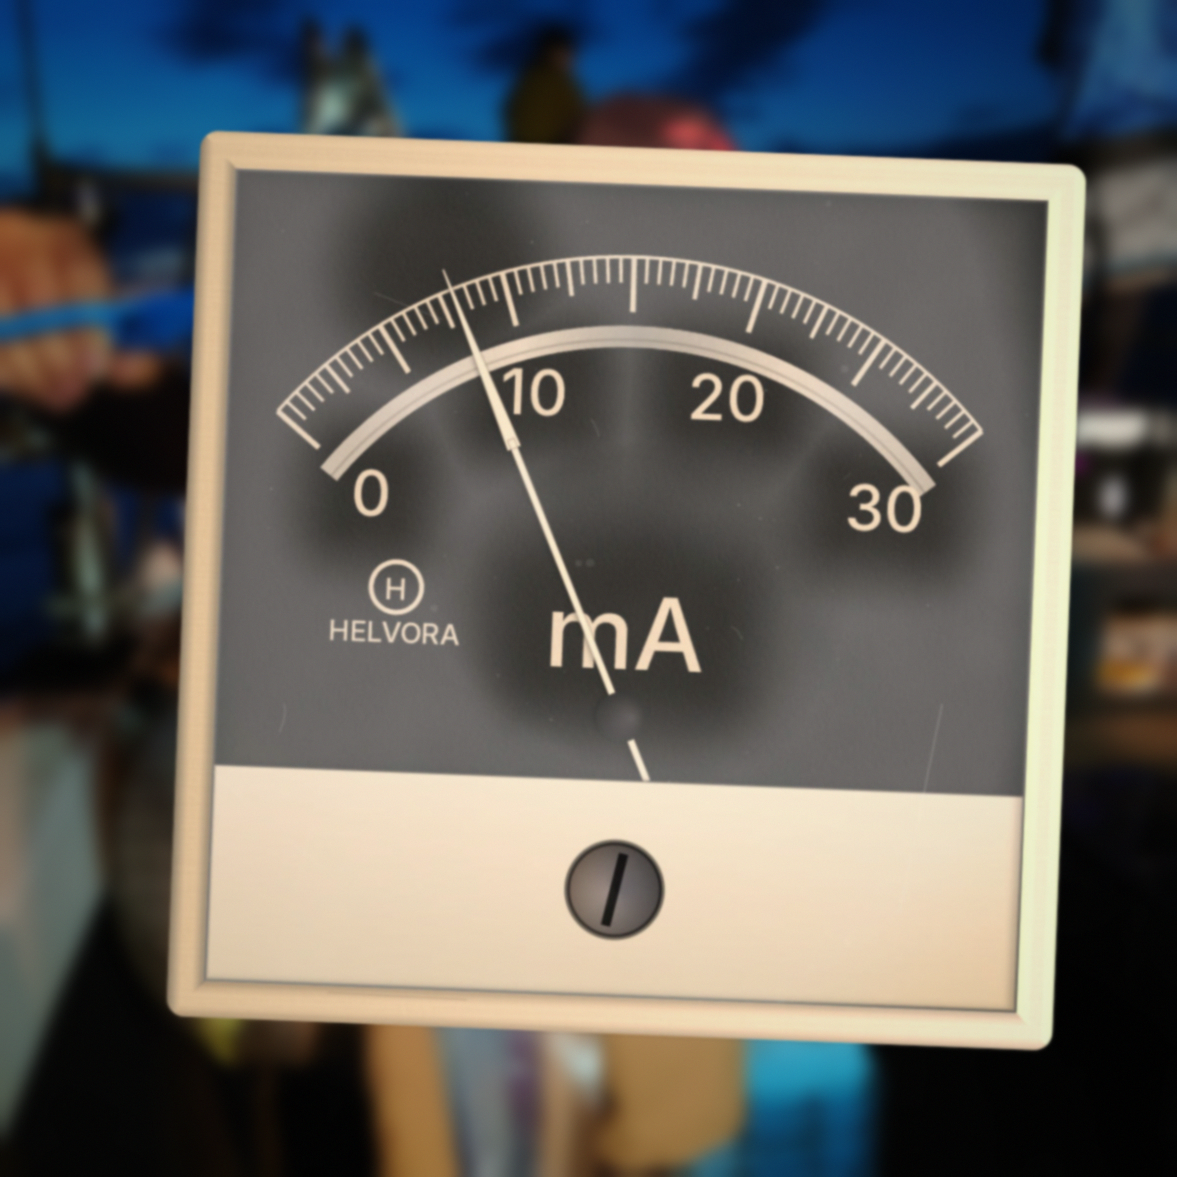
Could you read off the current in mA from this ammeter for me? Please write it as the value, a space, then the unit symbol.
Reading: 8 mA
